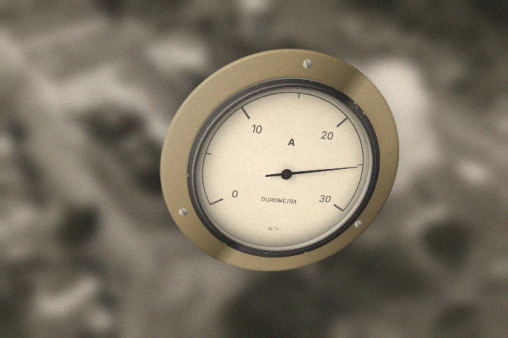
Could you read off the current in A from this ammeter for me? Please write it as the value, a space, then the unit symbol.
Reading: 25 A
